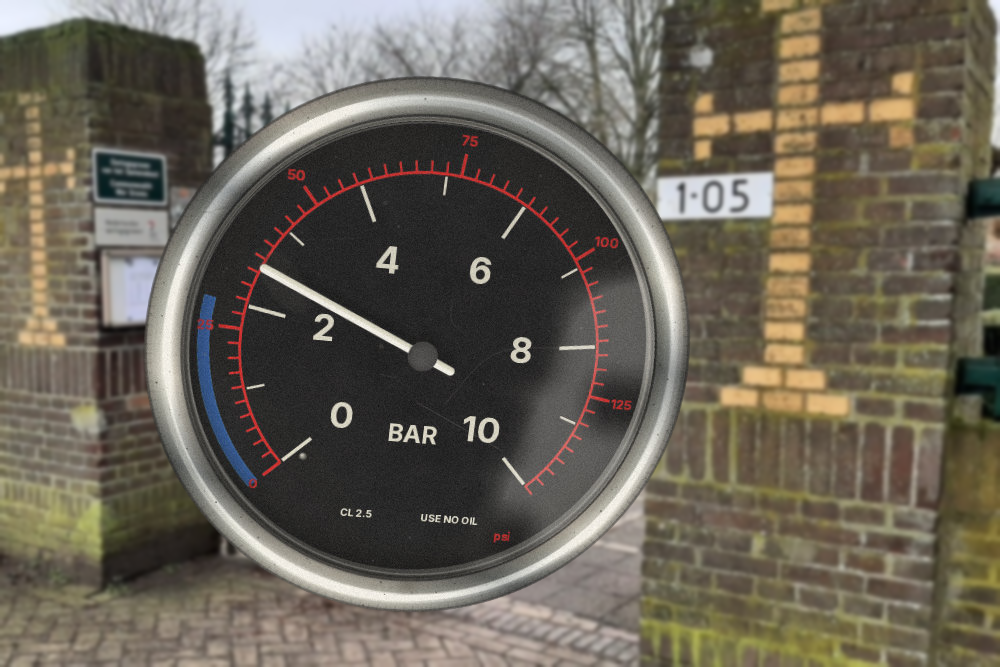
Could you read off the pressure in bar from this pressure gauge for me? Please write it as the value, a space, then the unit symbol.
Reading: 2.5 bar
